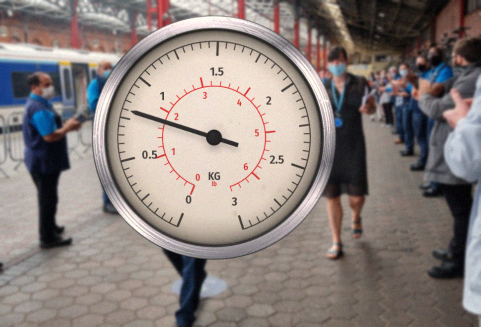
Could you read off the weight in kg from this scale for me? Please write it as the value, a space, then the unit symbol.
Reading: 0.8 kg
